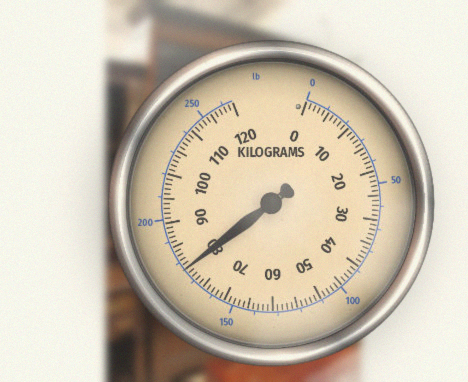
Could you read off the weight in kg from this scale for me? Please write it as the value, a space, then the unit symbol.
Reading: 80 kg
